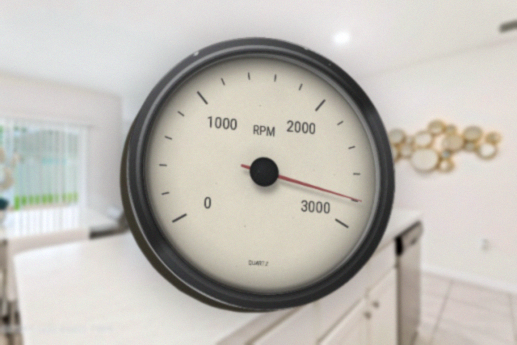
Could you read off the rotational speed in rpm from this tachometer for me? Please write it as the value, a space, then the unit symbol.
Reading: 2800 rpm
